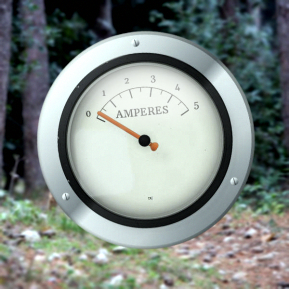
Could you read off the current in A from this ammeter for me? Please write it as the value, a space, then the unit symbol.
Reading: 0.25 A
